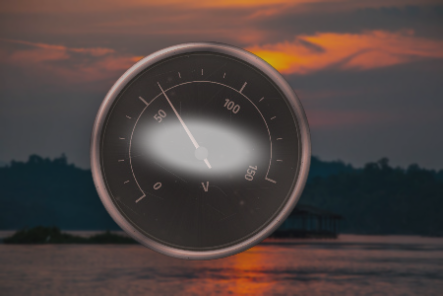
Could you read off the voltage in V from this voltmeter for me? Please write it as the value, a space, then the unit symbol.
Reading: 60 V
